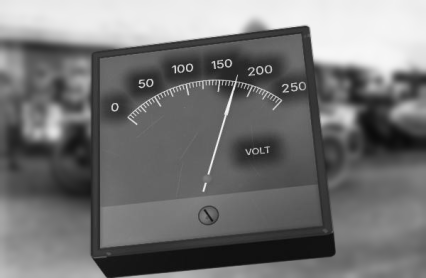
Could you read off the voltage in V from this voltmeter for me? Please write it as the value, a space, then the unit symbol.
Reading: 175 V
